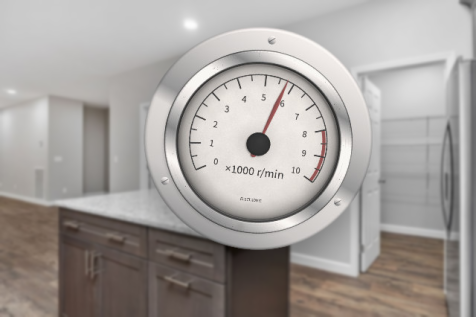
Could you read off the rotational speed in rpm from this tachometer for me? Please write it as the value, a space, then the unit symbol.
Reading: 5750 rpm
